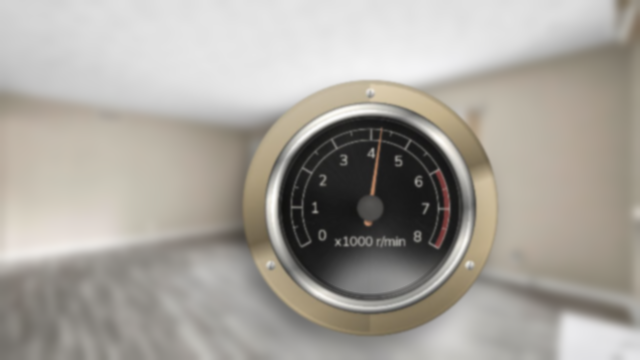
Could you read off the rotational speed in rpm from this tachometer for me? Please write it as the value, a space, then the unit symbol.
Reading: 4250 rpm
